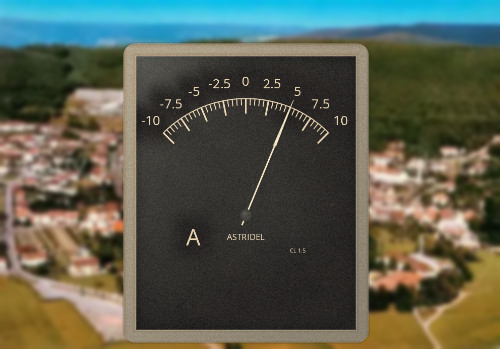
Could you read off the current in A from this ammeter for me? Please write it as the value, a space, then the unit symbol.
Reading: 5 A
